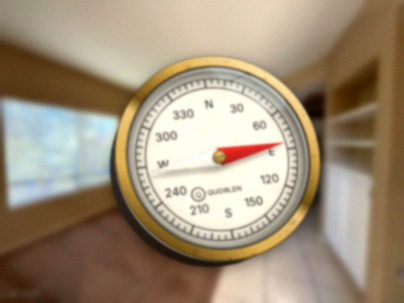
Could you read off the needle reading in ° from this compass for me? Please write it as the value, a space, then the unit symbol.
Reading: 85 °
